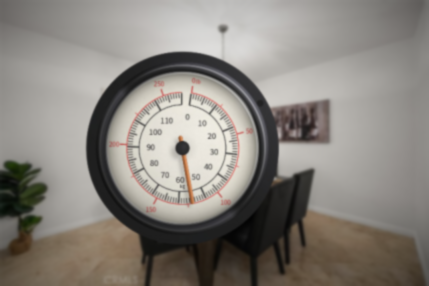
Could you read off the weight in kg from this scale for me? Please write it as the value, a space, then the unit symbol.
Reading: 55 kg
